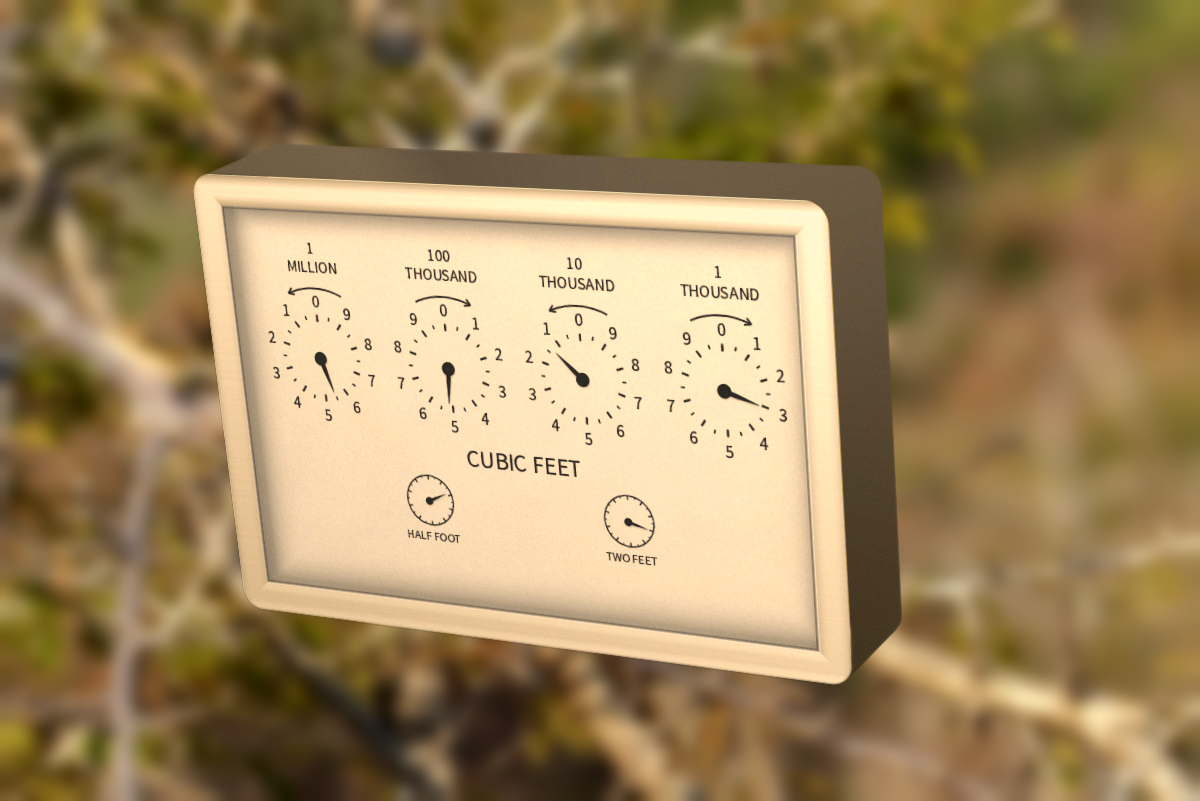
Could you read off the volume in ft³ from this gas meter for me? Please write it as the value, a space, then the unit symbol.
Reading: 551300 ft³
